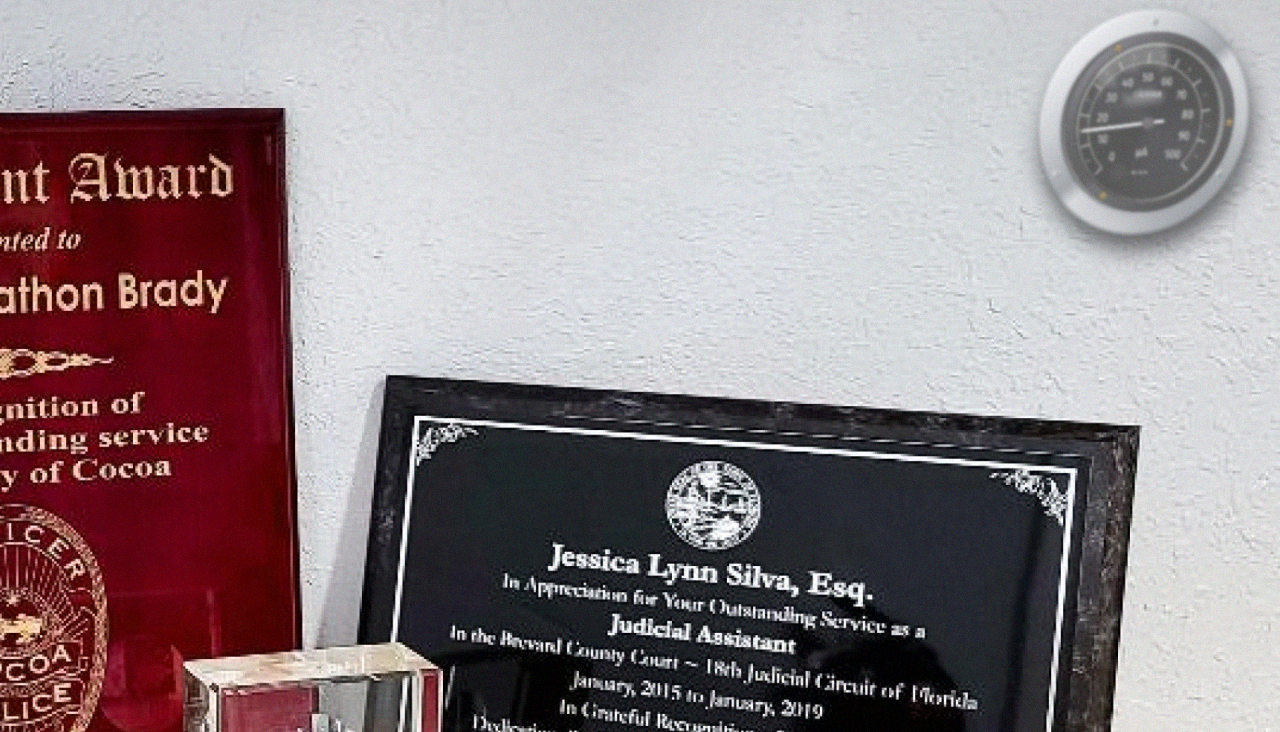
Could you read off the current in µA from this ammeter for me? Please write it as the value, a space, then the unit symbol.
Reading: 15 µA
